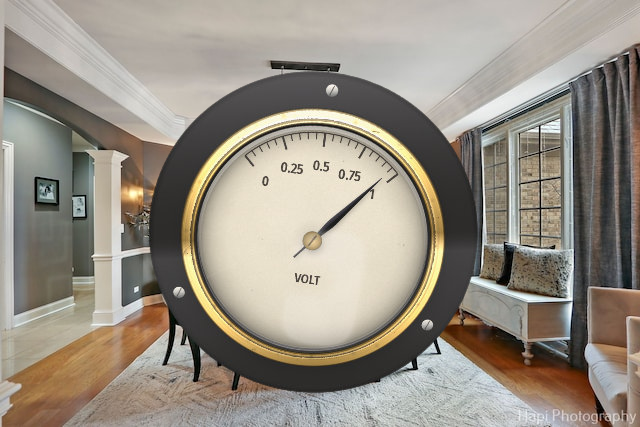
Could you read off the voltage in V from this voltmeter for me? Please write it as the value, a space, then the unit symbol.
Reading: 0.95 V
